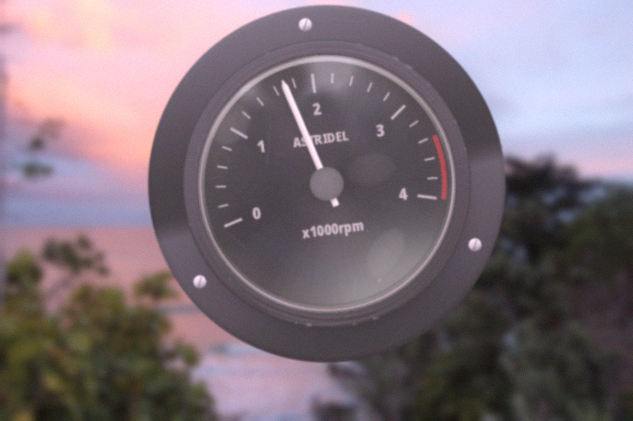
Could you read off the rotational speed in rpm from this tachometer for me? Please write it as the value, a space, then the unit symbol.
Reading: 1700 rpm
